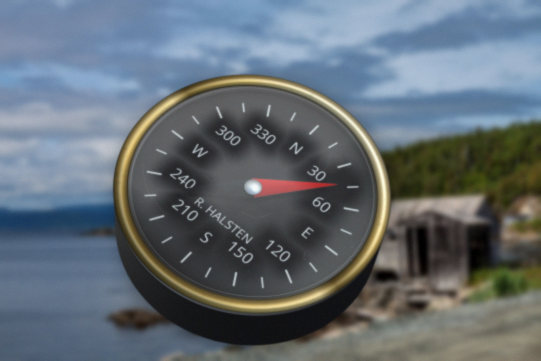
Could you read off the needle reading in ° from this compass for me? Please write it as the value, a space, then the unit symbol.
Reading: 45 °
